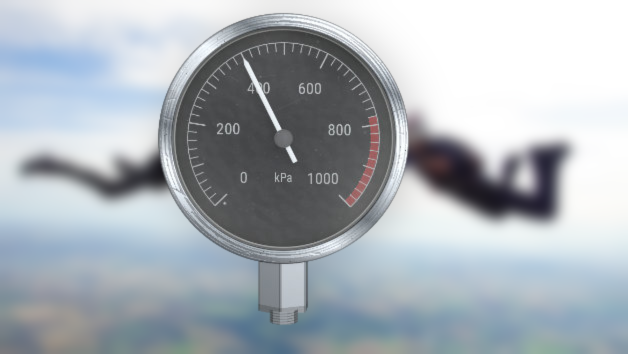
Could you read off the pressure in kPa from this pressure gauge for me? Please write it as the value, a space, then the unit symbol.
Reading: 400 kPa
